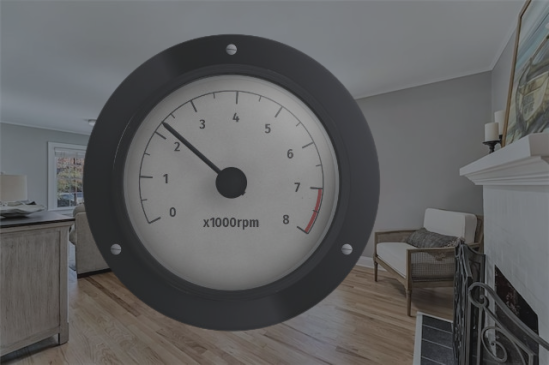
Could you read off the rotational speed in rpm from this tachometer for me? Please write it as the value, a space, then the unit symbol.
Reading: 2250 rpm
